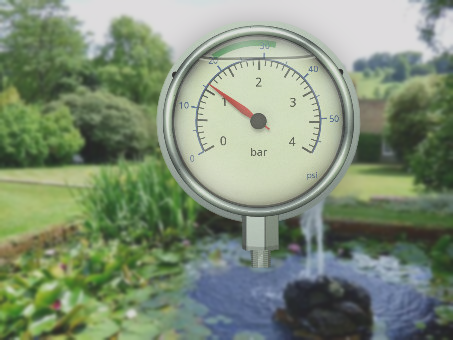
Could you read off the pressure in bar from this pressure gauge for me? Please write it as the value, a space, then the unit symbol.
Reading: 1.1 bar
